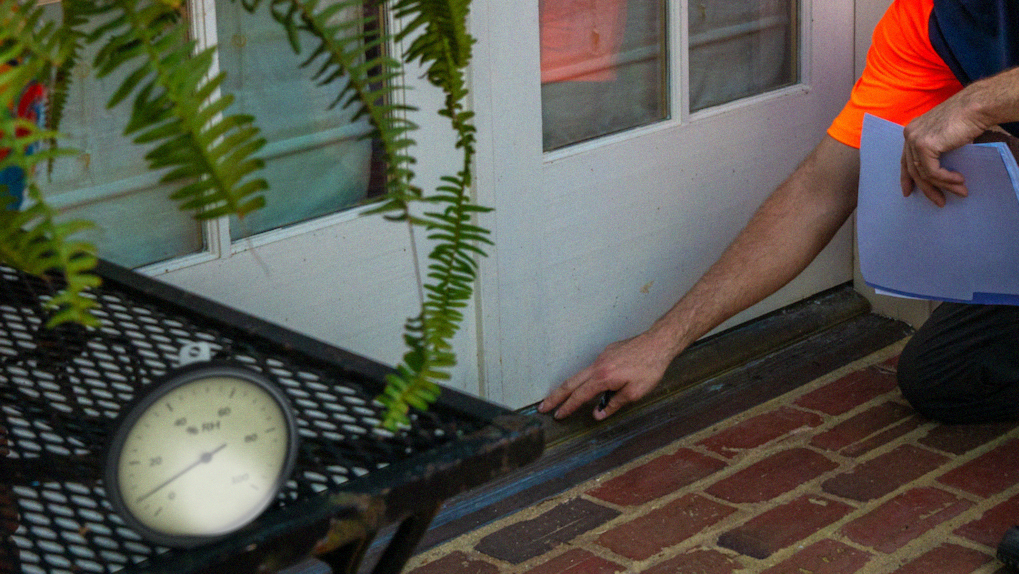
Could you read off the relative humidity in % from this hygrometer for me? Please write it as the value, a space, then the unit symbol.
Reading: 8 %
